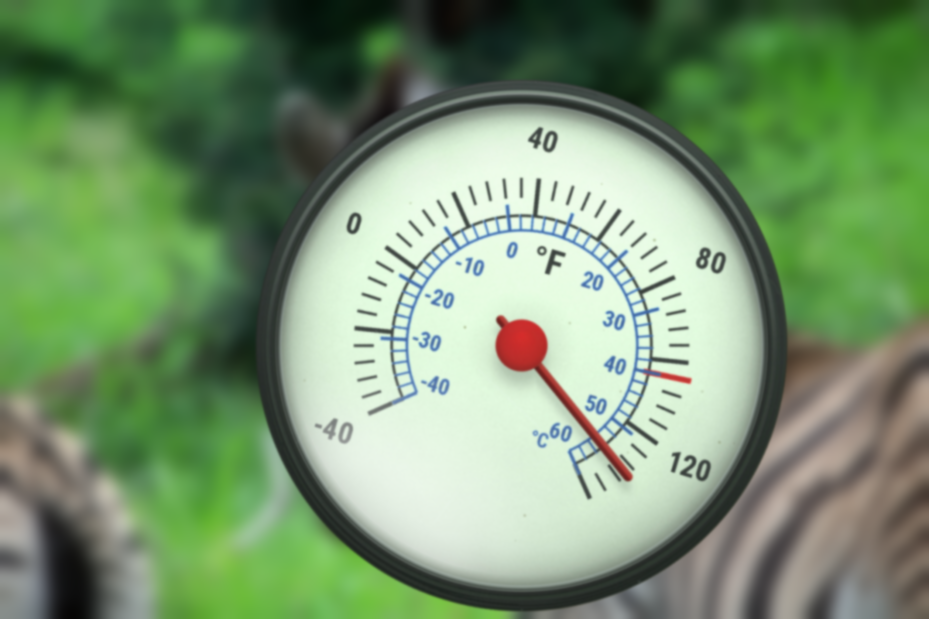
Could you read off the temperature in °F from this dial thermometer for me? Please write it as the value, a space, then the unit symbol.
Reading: 130 °F
